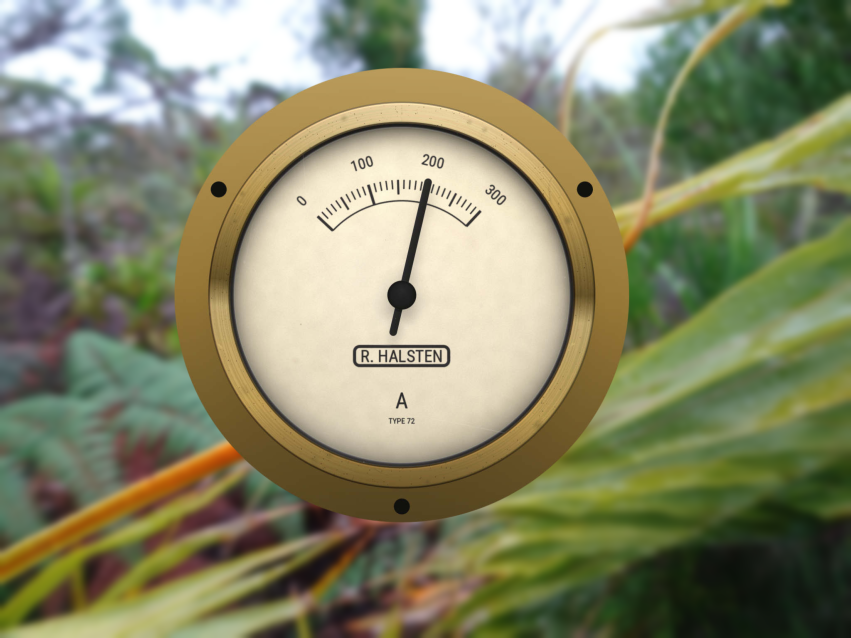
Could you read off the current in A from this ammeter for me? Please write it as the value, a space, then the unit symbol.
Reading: 200 A
